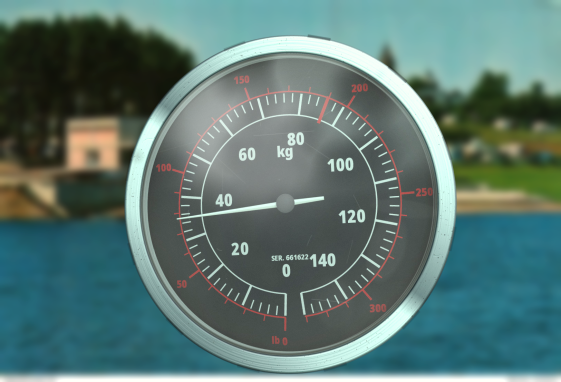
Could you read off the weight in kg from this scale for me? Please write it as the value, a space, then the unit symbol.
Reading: 35 kg
